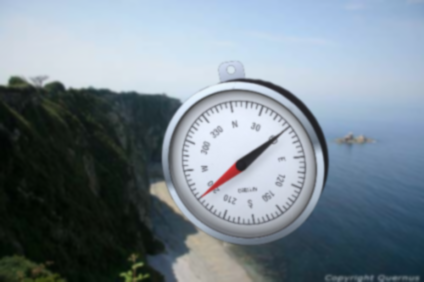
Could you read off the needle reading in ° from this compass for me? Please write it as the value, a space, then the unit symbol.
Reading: 240 °
